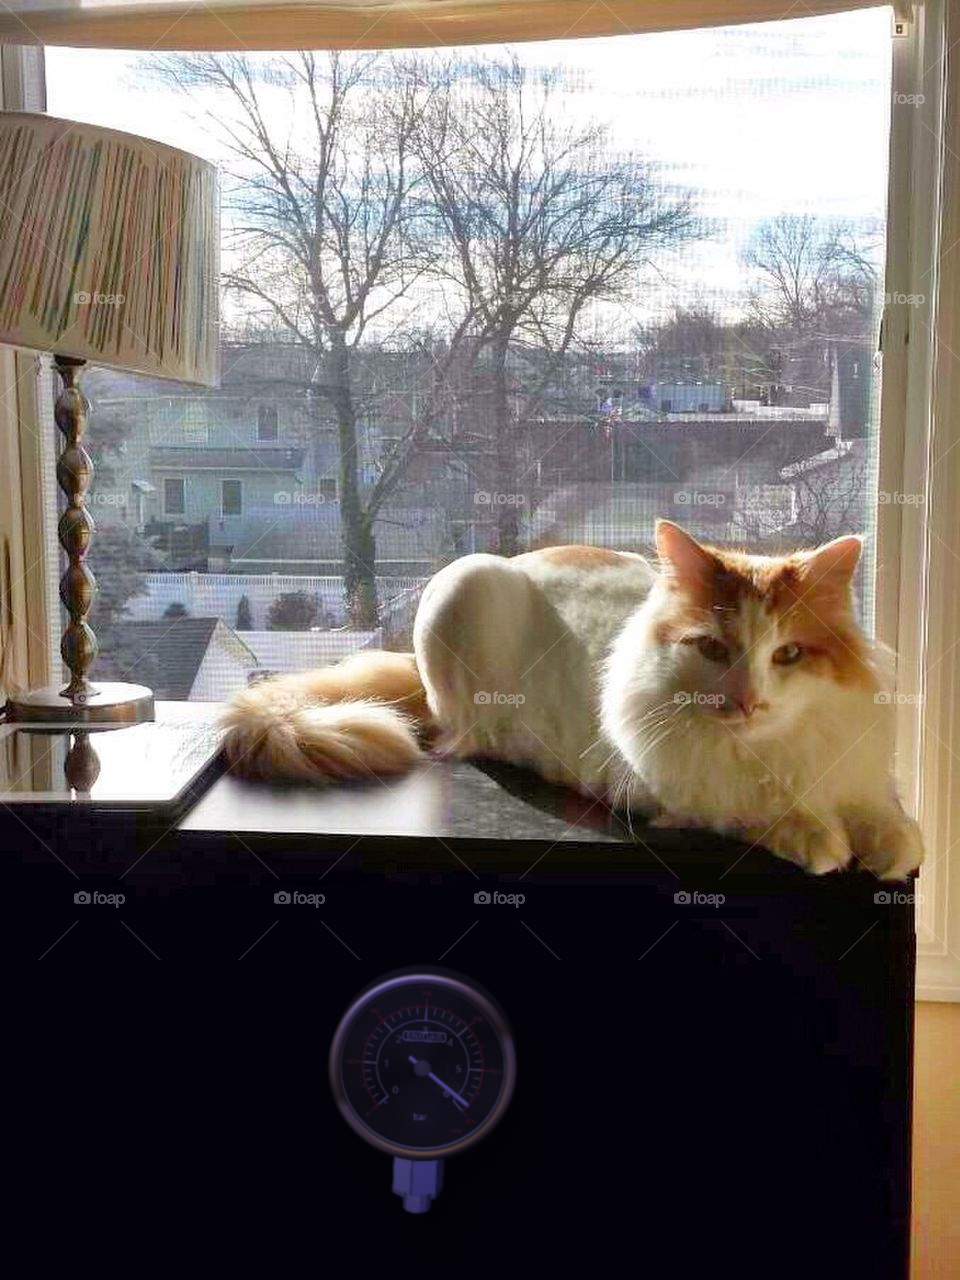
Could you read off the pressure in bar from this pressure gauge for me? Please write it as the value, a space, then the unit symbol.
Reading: 5.8 bar
